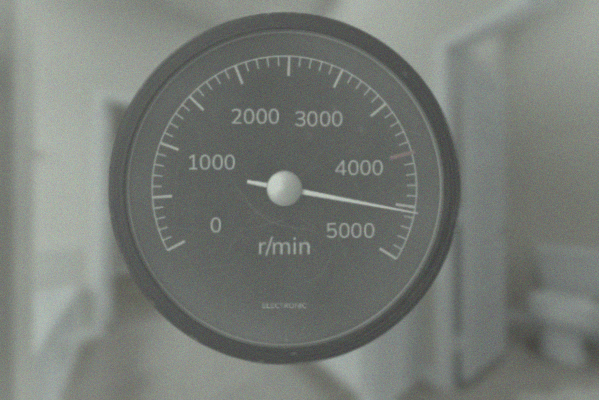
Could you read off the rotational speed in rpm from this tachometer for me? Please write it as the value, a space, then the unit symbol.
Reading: 4550 rpm
